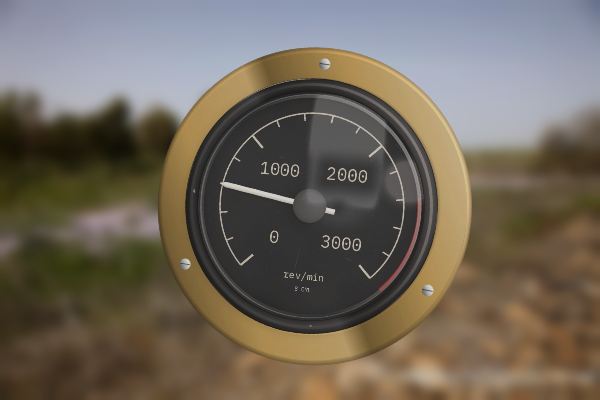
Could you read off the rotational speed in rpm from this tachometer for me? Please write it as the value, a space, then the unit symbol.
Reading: 600 rpm
